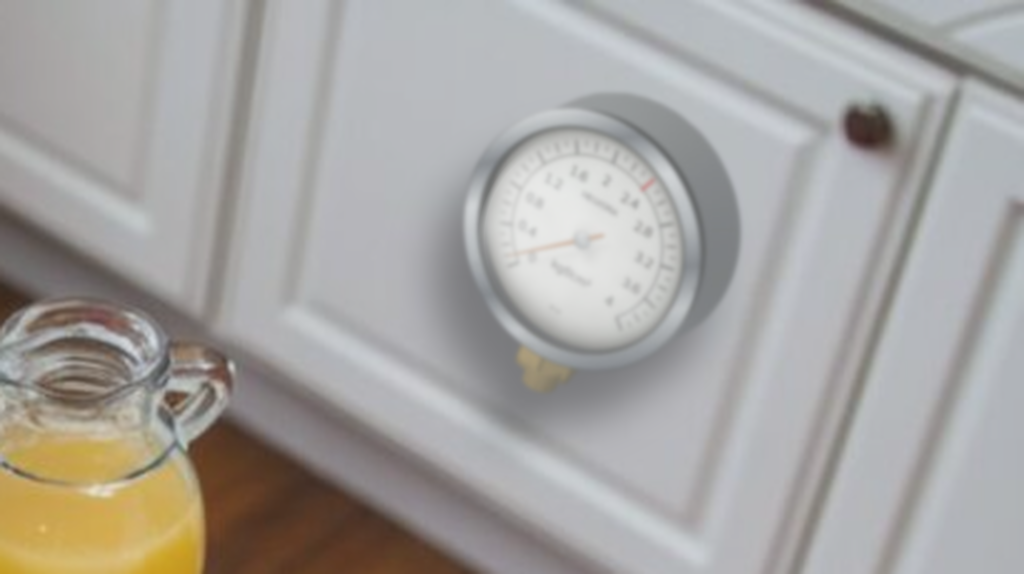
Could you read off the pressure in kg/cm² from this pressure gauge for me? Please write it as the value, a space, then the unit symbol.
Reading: 0.1 kg/cm²
